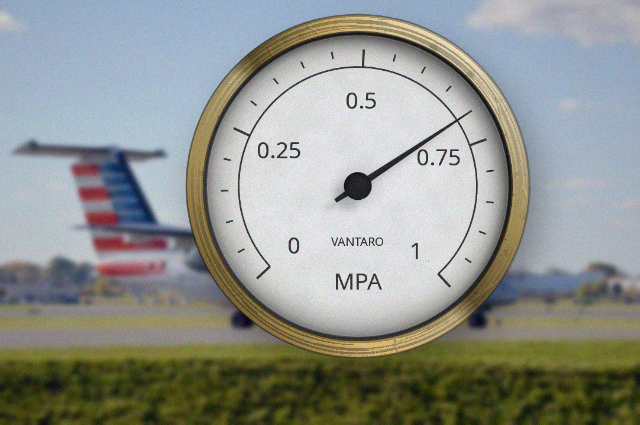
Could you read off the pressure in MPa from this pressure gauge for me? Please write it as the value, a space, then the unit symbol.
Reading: 0.7 MPa
